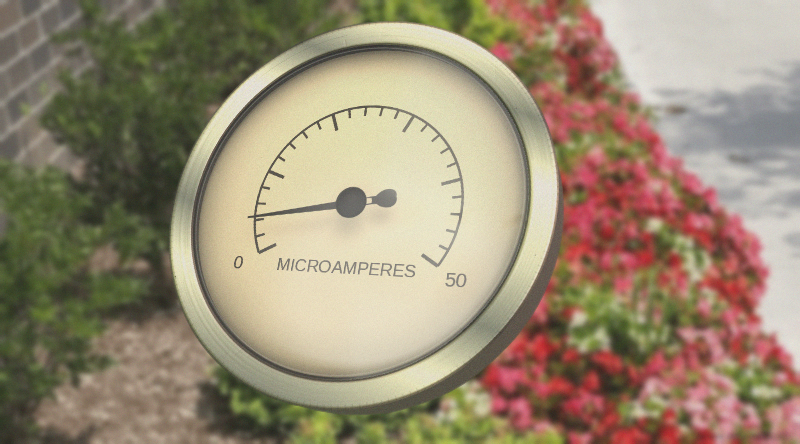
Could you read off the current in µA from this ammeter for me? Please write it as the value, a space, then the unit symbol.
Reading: 4 µA
